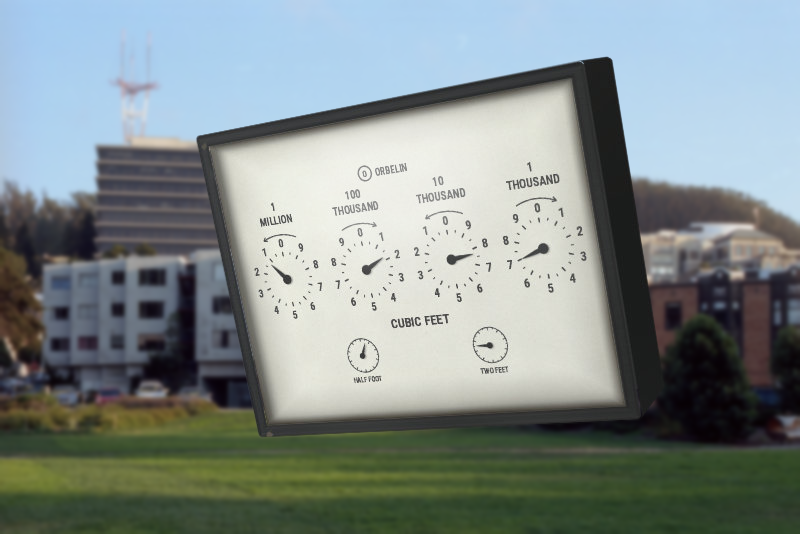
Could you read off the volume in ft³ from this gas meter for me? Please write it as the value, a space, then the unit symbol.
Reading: 117700 ft³
